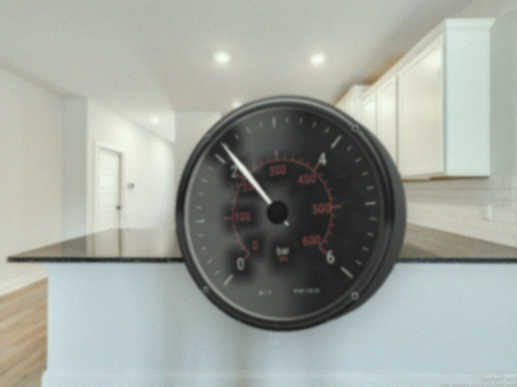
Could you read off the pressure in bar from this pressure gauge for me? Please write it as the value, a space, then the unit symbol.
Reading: 2.2 bar
